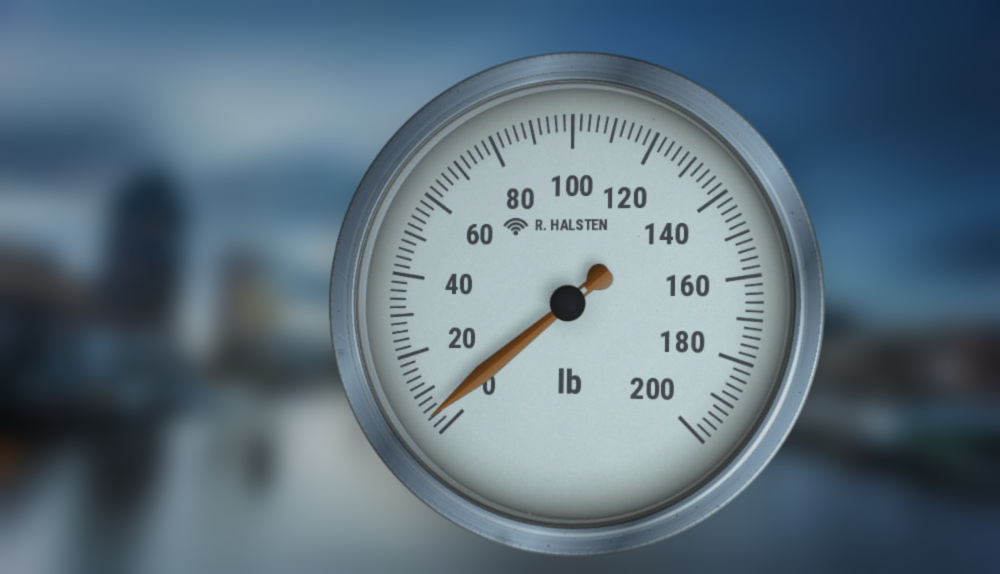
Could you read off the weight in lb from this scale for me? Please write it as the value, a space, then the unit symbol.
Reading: 4 lb
